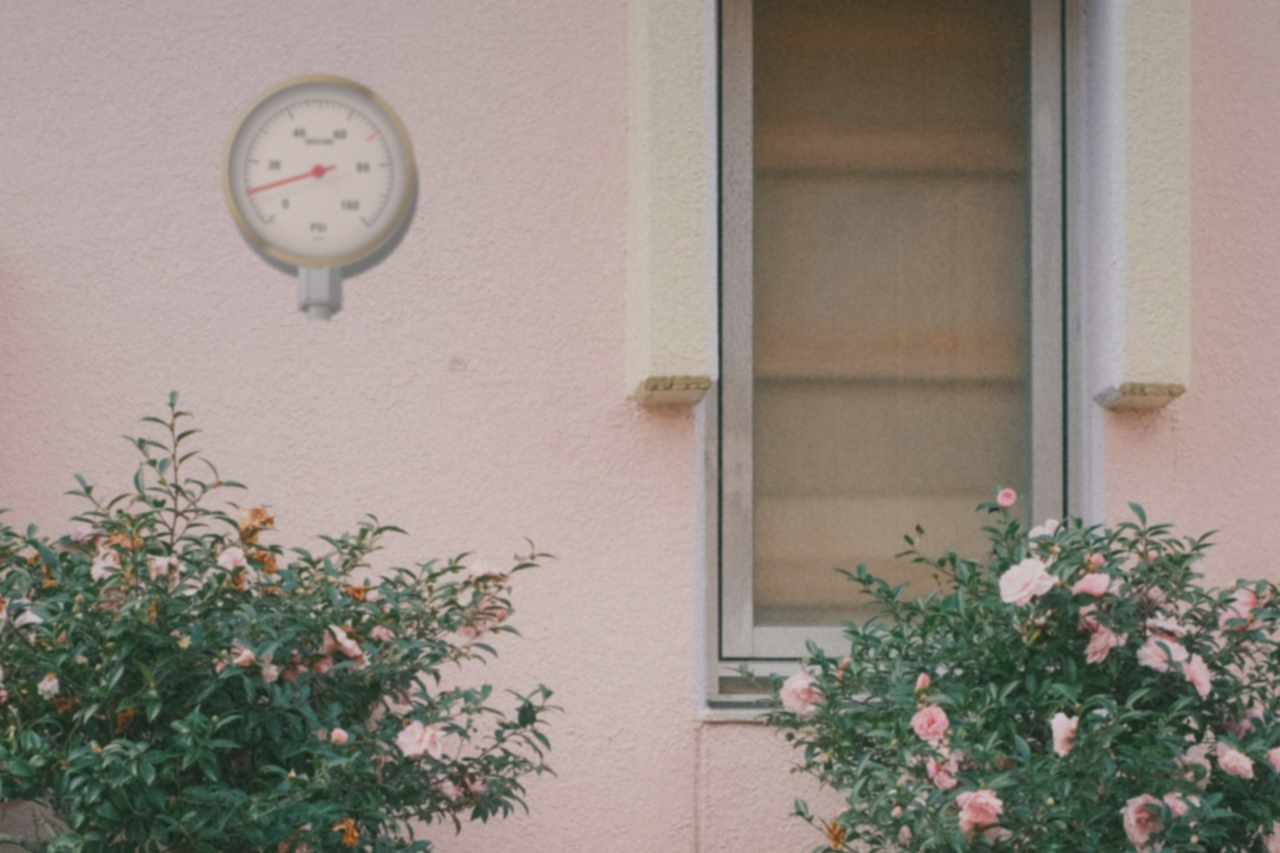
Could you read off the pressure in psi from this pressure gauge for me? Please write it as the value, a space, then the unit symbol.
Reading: 10 psi
